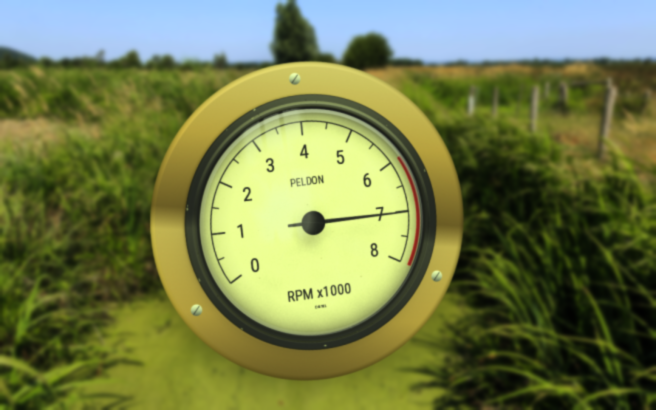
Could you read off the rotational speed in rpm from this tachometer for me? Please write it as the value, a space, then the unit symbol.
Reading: 7000 rpm
